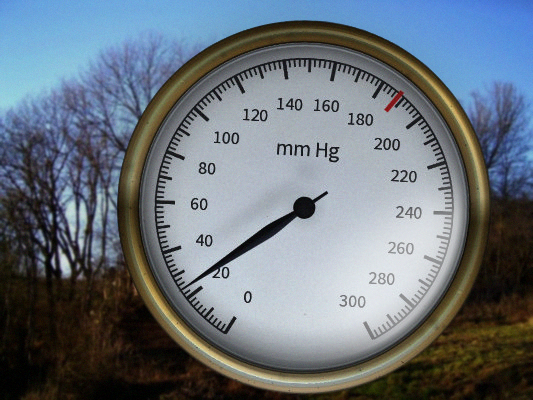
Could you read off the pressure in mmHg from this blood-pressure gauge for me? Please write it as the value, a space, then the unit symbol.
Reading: 24 mmHg
